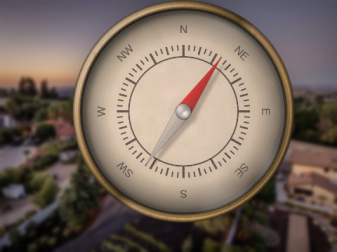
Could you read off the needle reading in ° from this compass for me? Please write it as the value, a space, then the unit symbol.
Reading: 35 °
